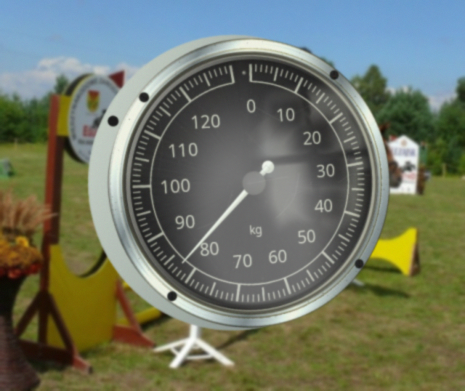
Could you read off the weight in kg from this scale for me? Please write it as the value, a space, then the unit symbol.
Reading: 83 kg
